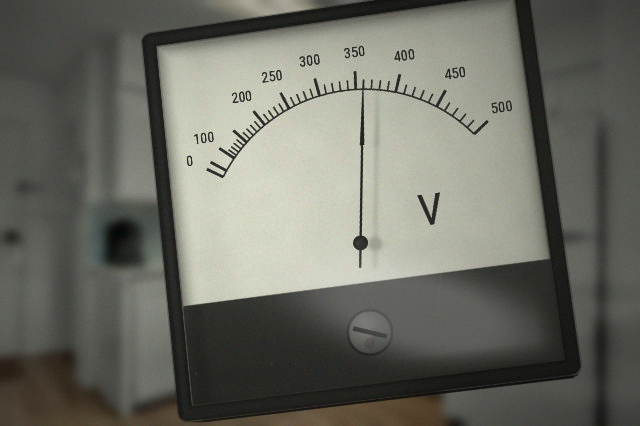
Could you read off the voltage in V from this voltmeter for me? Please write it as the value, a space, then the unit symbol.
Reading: 360 V
